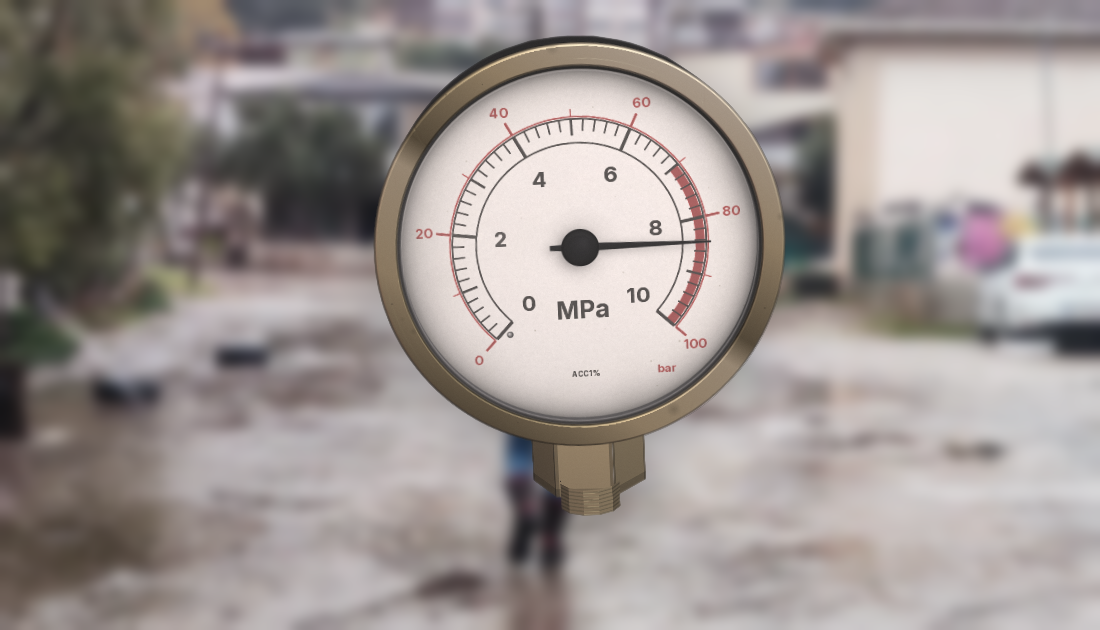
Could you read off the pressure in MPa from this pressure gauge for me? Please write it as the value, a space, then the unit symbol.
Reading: 8.4 MPa
